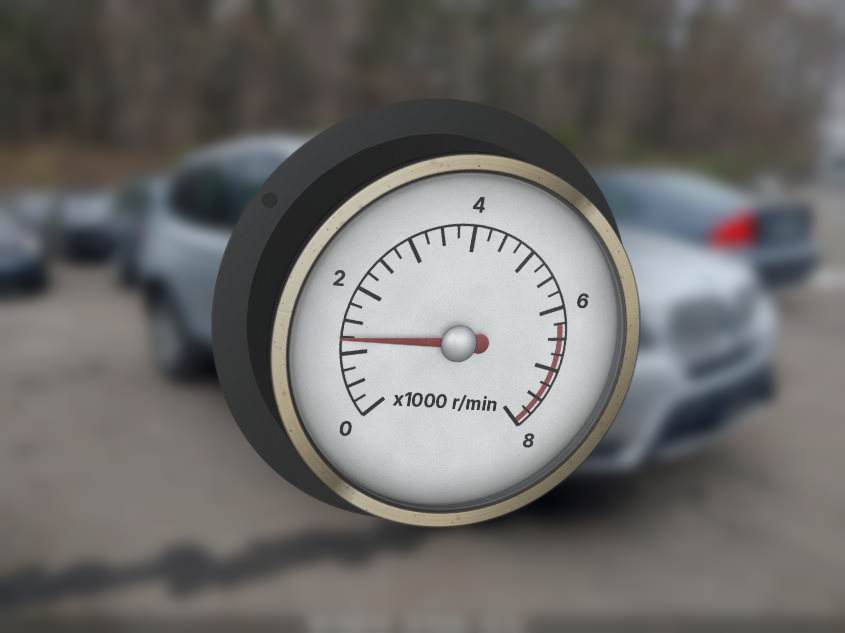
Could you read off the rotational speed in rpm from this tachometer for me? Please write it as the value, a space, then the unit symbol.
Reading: 1250 rpm
